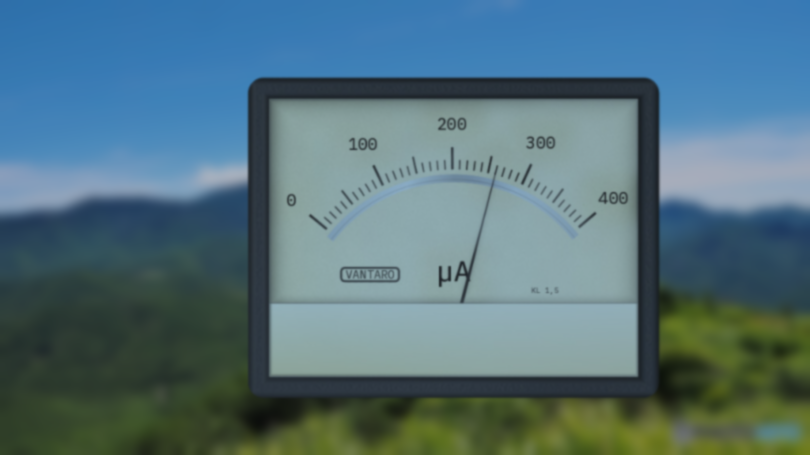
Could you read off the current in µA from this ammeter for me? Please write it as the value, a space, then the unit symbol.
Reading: 260 µA
